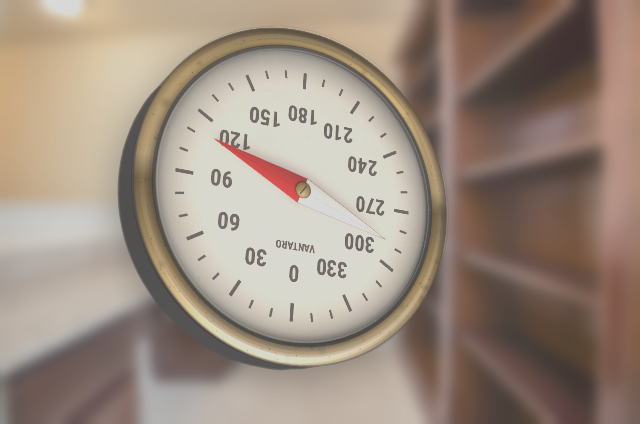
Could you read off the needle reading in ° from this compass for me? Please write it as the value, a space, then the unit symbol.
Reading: 110 °
